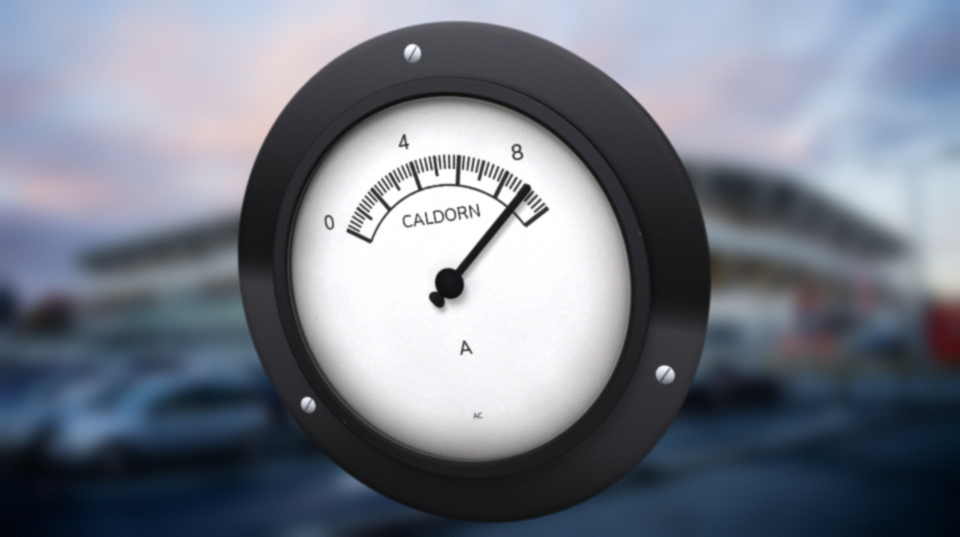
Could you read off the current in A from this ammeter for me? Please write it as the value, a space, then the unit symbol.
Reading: 9 A
